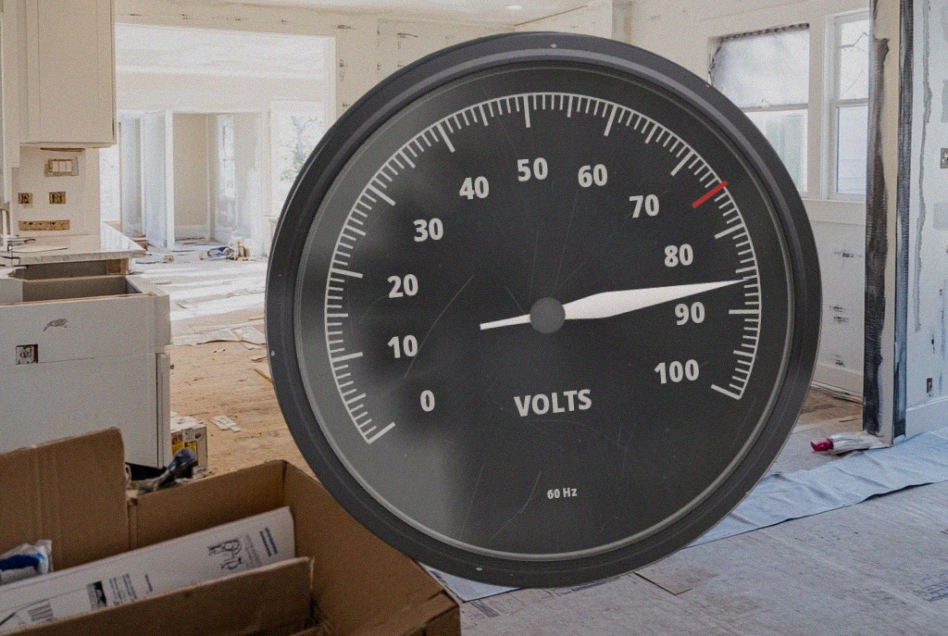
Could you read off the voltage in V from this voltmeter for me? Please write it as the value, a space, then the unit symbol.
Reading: 86 V
